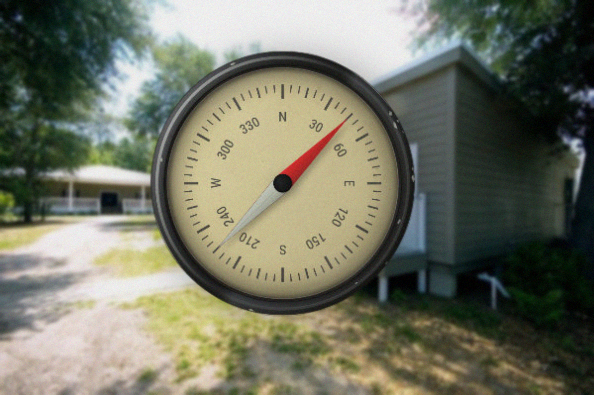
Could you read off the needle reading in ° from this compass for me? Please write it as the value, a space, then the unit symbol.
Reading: 45 °
